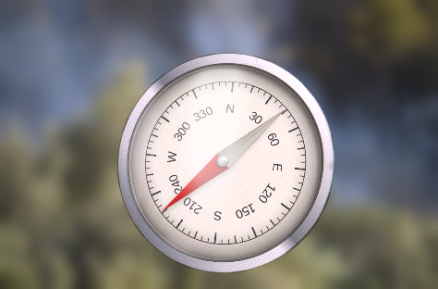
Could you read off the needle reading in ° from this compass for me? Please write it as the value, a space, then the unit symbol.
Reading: 225 °
